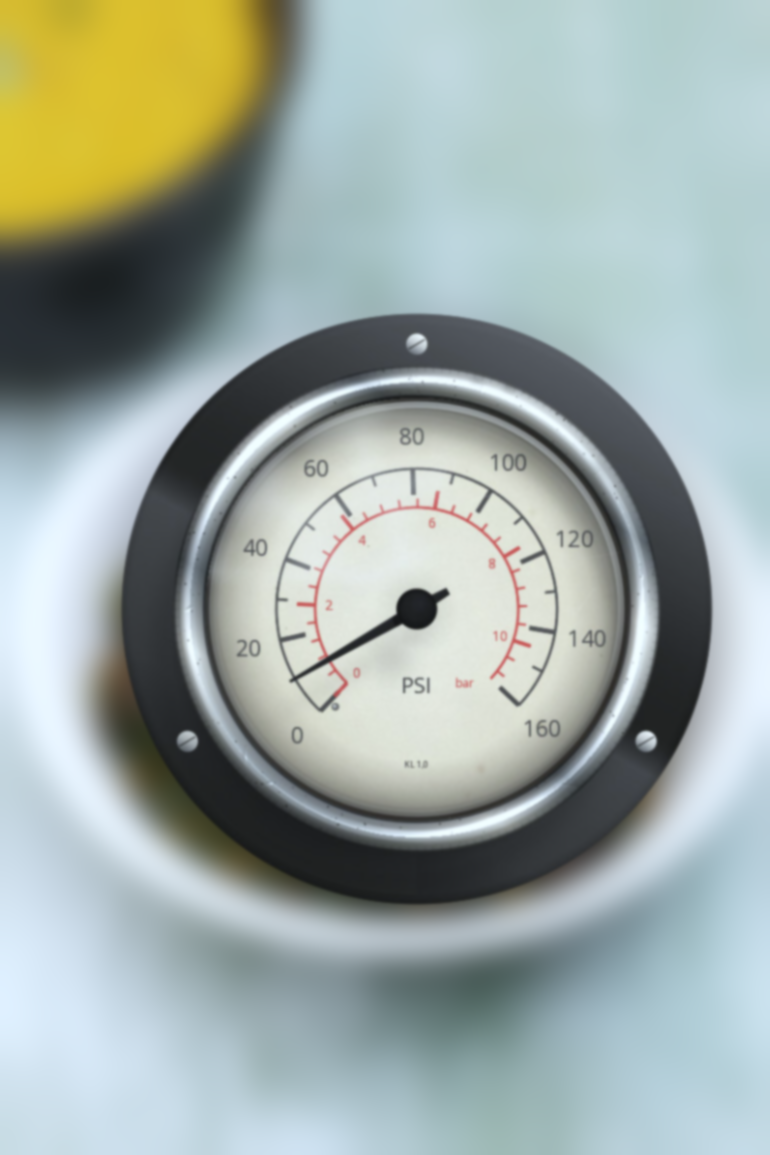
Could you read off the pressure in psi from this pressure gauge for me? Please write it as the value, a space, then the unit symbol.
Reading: 10 psi
